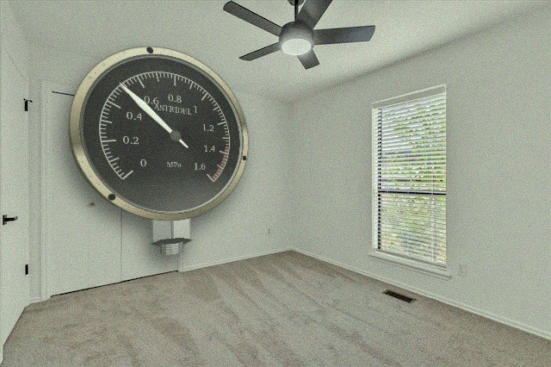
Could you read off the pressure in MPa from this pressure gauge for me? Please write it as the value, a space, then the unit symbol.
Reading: 0.5 MPa
